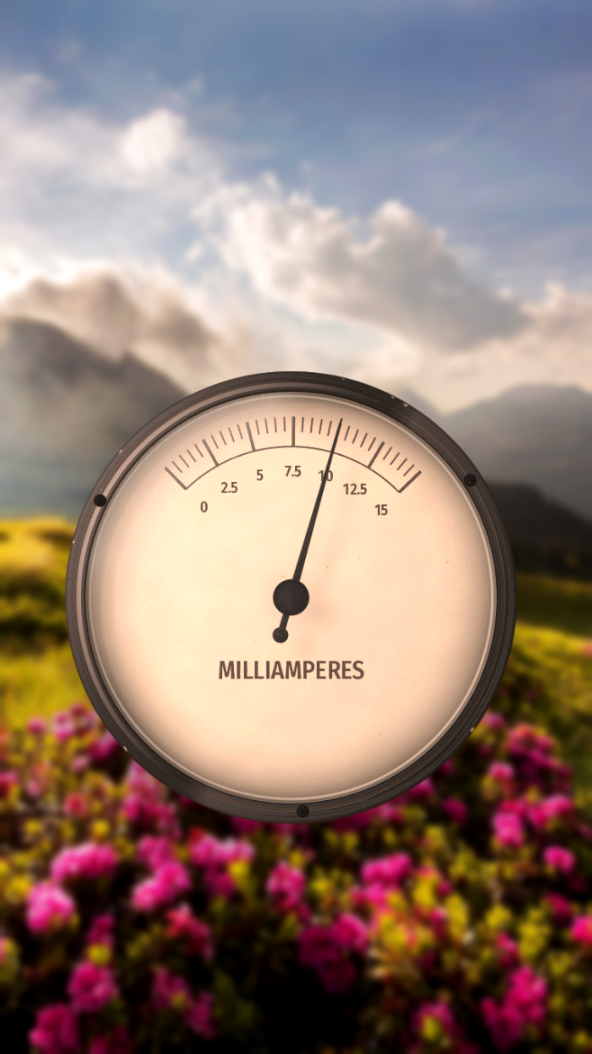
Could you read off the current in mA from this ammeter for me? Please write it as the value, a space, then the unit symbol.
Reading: 10 mA
